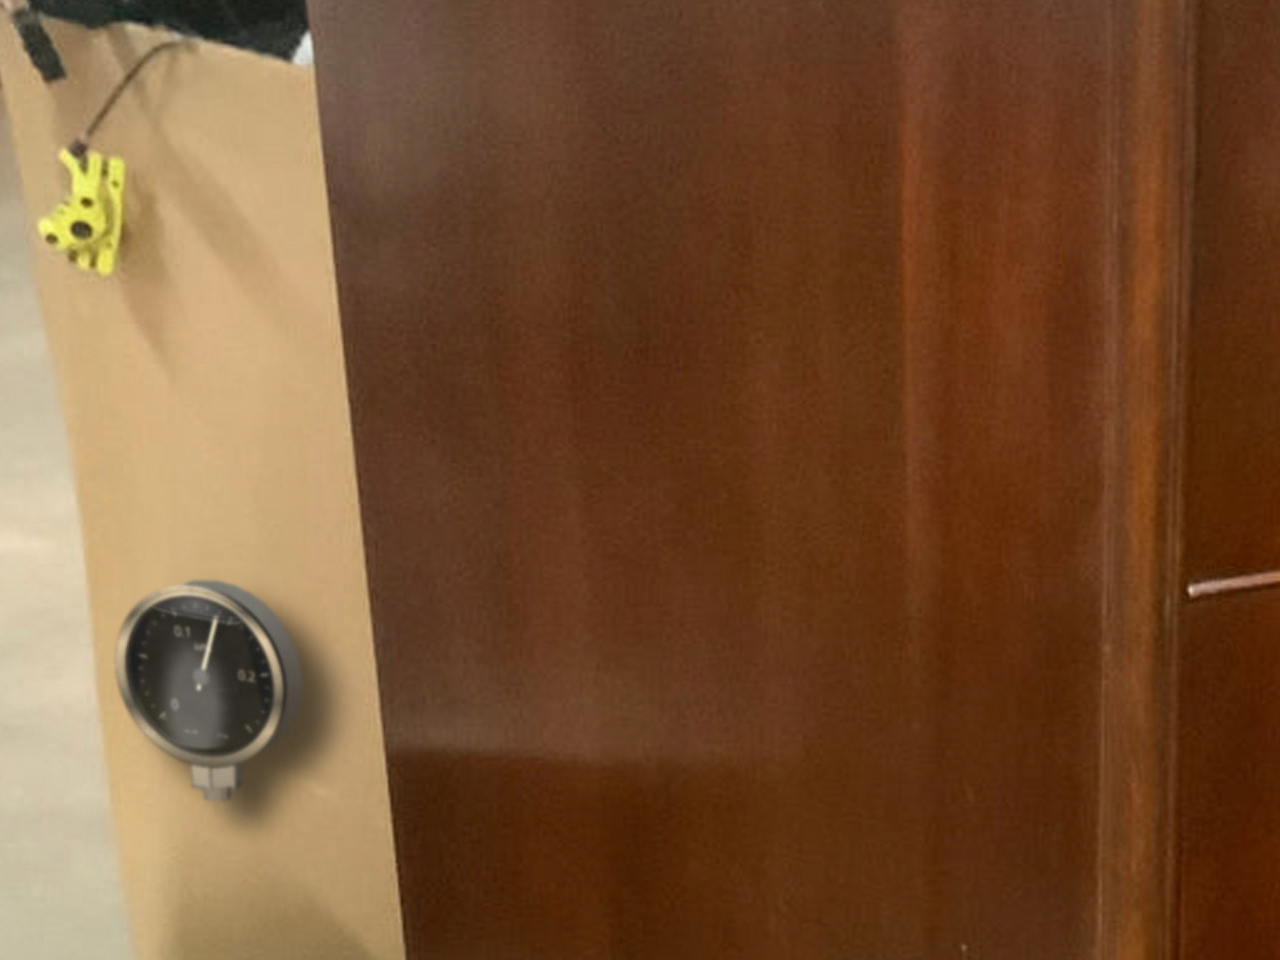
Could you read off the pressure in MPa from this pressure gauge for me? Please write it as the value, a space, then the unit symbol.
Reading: 0.14 MPa
